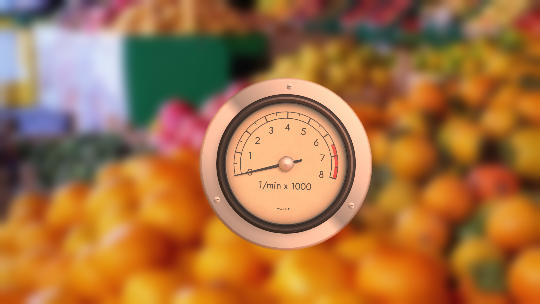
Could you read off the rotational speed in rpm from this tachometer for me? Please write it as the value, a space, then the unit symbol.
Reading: 0 rpm
